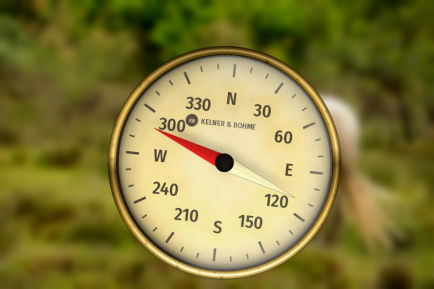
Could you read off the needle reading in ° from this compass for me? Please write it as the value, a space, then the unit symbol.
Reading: 290 °
